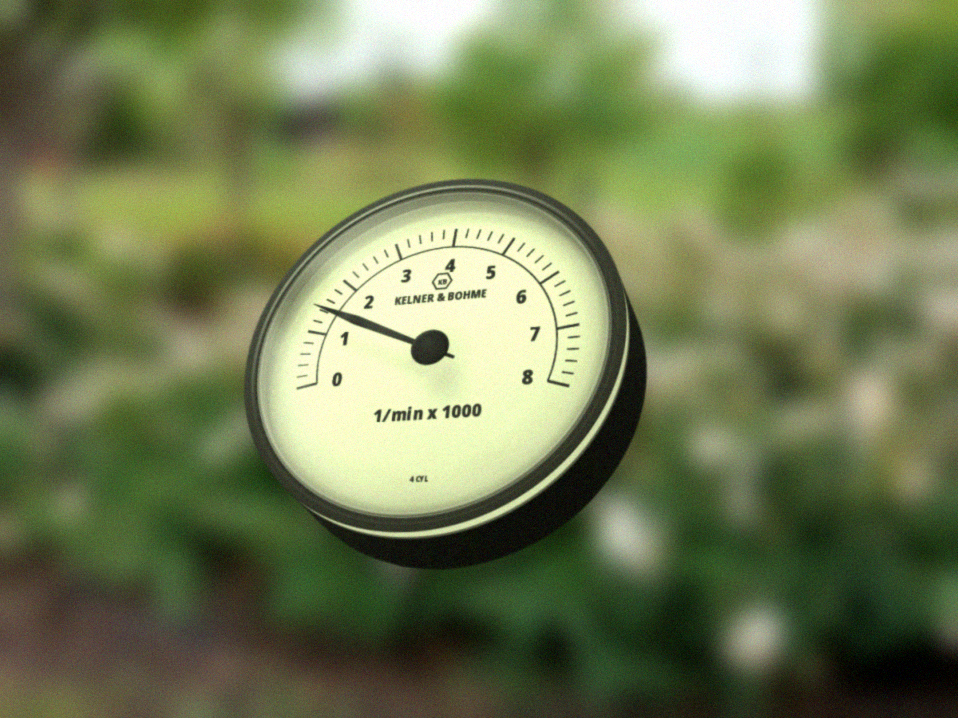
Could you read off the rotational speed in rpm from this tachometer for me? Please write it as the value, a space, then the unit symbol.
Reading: 1400 rpm
